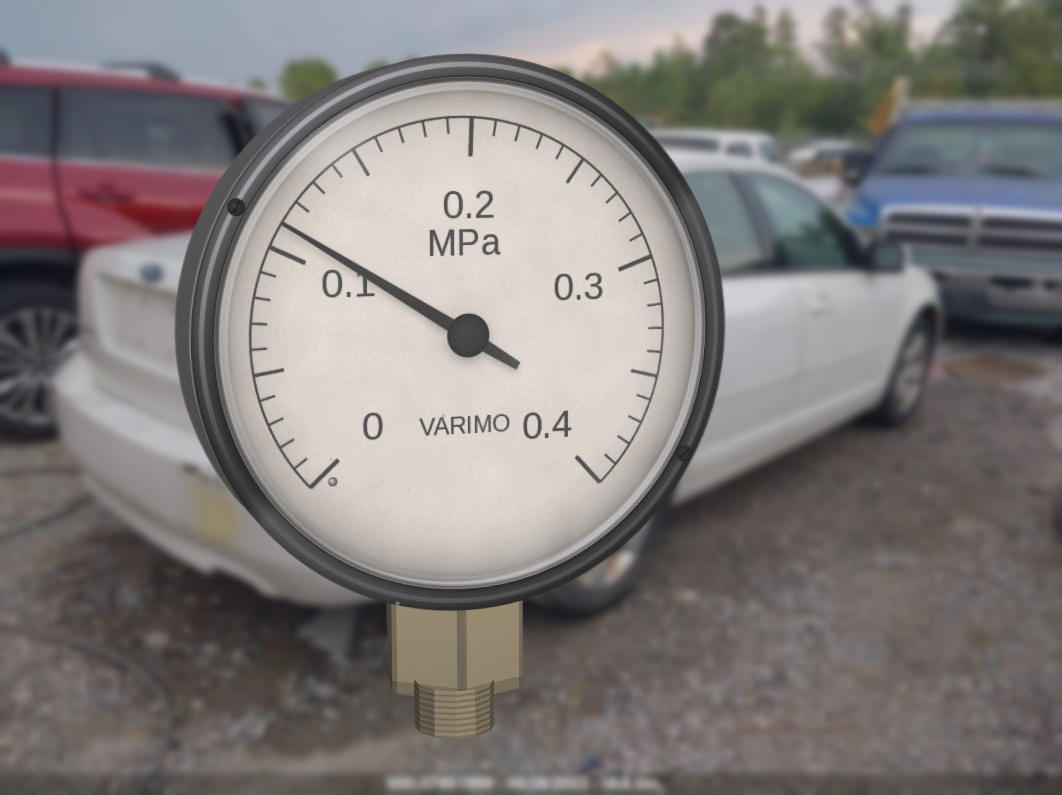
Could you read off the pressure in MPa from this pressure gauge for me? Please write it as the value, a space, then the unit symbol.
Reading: 0.11 MPa
